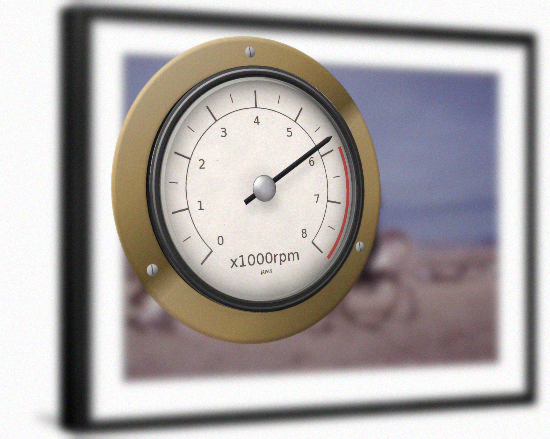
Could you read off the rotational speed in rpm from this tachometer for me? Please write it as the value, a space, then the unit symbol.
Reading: 5750 rpm
